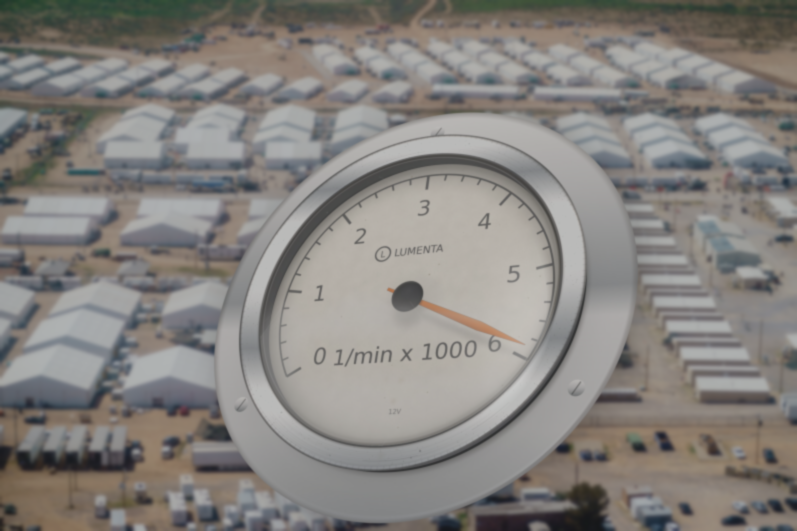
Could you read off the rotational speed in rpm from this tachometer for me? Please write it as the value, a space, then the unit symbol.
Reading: 5900 rpm
